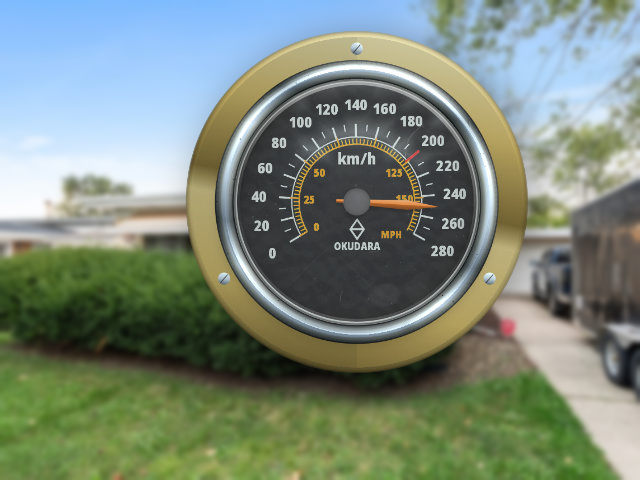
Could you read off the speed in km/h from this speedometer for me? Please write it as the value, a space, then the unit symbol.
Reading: 250 km/h
